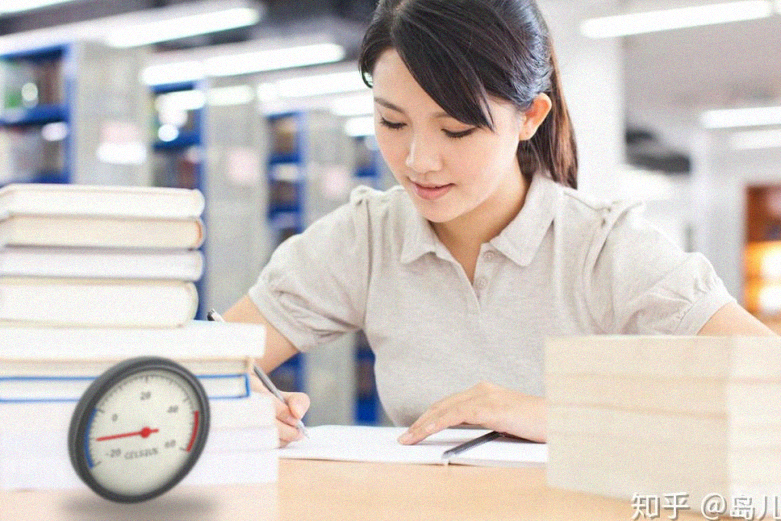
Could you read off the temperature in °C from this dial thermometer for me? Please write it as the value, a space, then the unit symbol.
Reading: -10 °C
